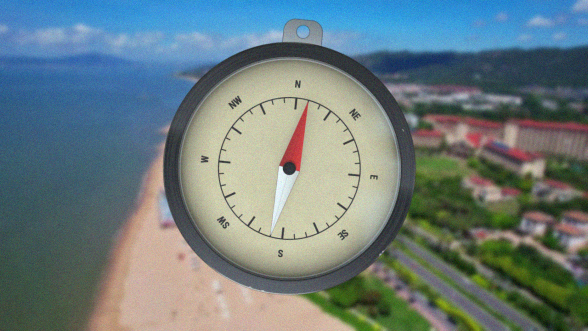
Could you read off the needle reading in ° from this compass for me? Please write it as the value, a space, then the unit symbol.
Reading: 10 °
